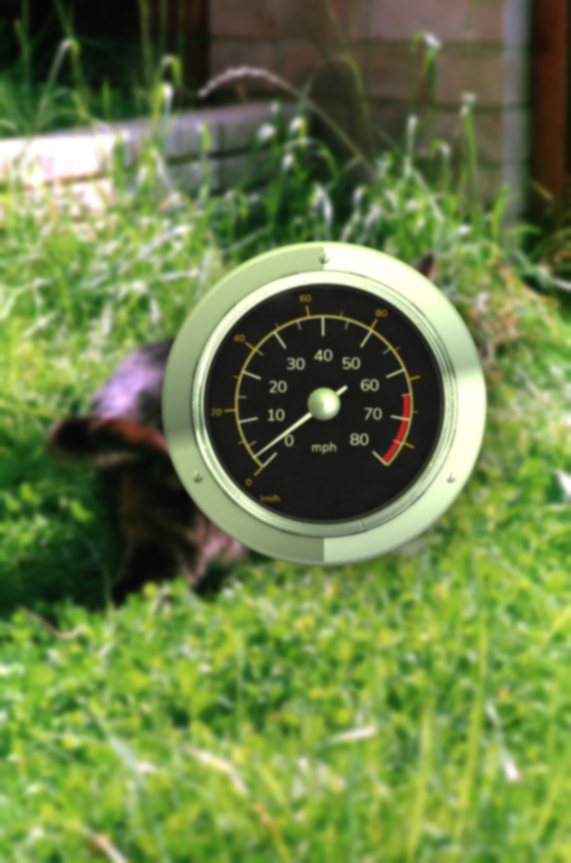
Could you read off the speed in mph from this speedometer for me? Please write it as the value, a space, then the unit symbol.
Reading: 2.5 mph
